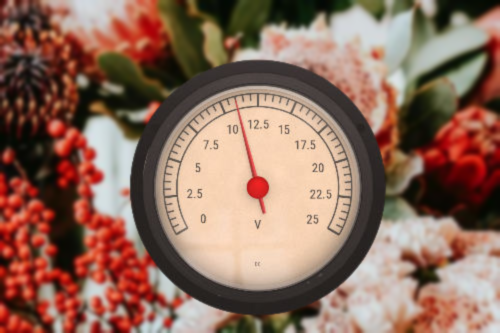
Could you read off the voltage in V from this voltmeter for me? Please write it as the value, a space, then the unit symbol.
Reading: 11 V
